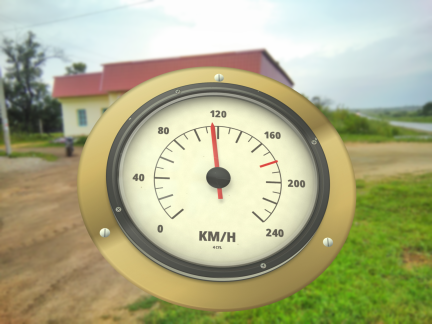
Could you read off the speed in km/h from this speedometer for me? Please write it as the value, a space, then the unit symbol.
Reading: 115 km/h
